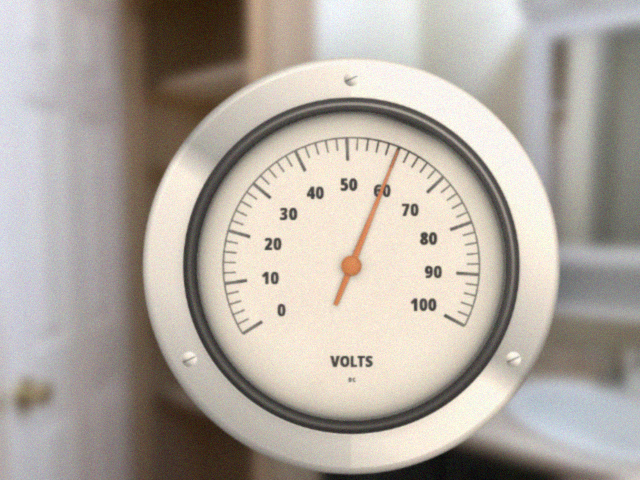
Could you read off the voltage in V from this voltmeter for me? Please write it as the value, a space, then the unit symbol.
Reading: 60 V
